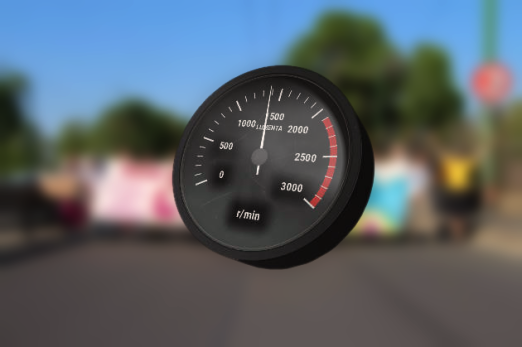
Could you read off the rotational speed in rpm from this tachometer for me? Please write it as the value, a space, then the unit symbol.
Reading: 1400 rpm
